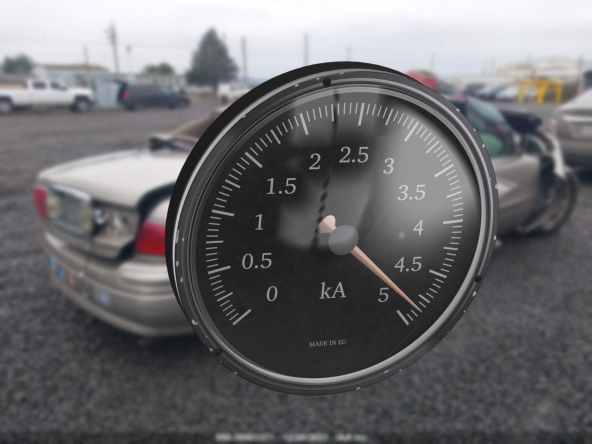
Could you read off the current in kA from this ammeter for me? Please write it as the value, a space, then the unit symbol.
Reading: 4.85 kA
